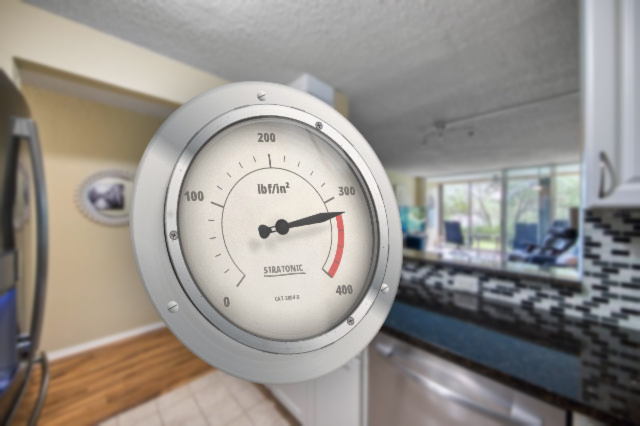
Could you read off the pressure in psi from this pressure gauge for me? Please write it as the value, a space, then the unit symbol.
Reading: 320 psi
